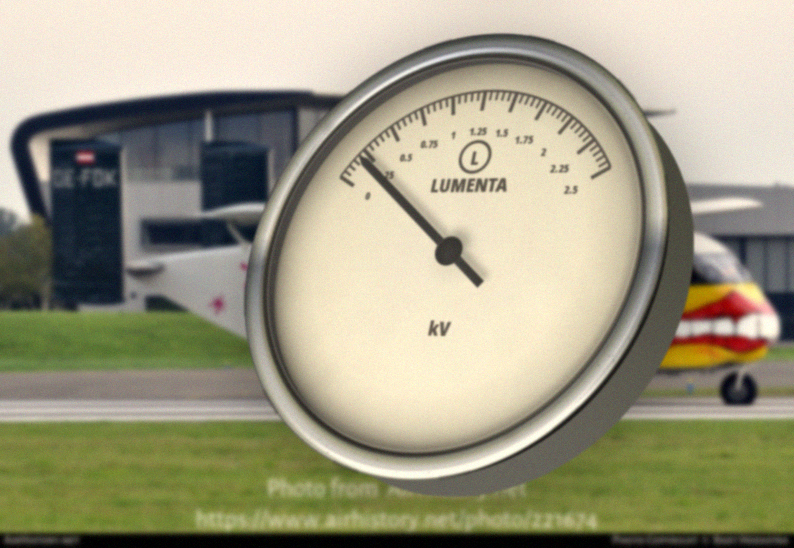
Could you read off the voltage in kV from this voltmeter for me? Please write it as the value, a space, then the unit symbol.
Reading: 0.2 kV
